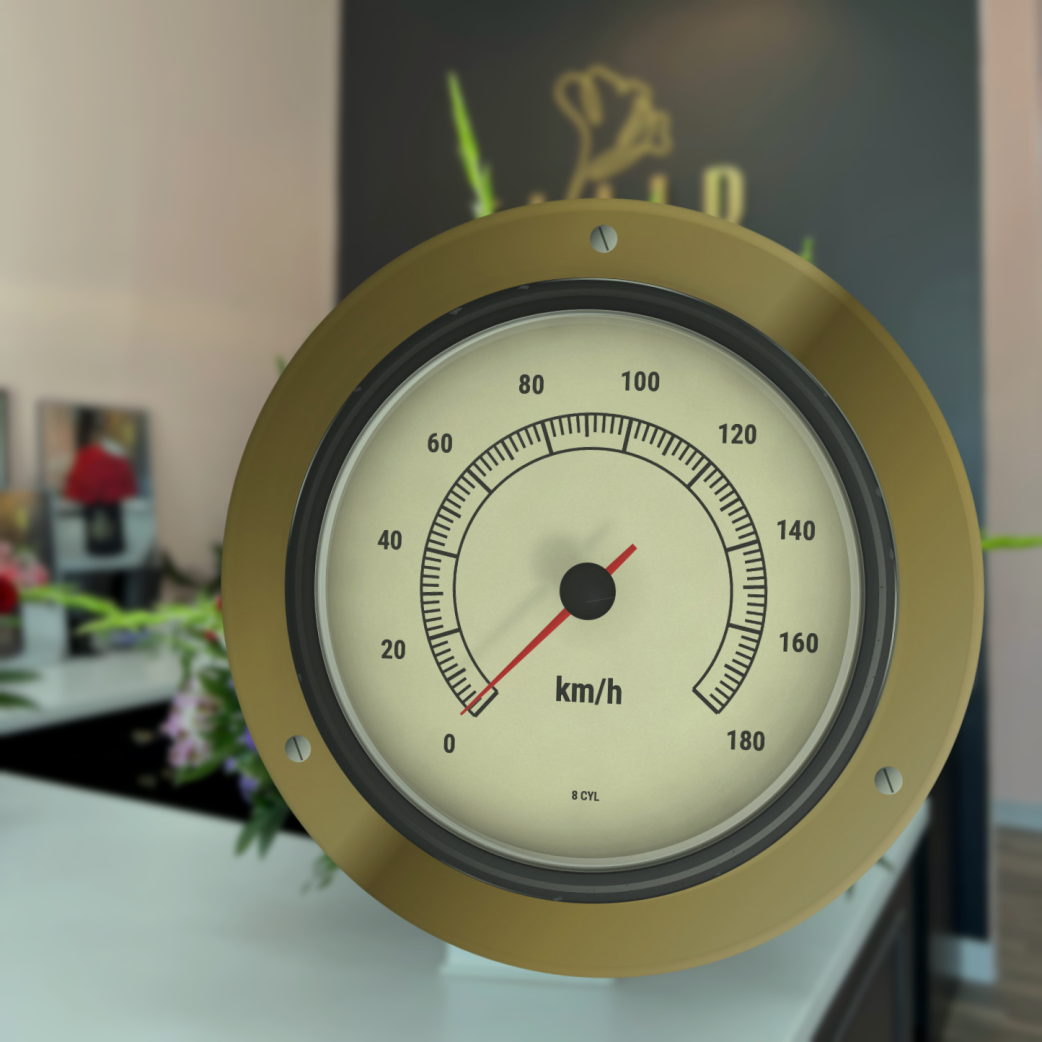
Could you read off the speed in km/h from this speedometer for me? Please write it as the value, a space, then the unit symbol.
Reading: 2 km/h
